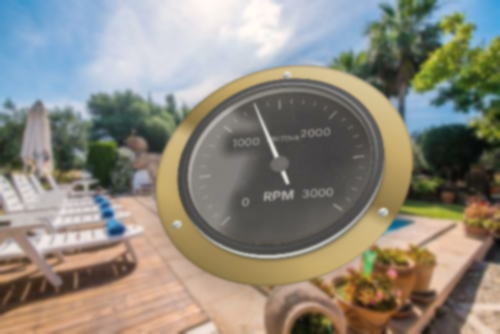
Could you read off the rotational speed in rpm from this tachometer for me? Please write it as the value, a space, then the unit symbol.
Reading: 1300 rpm
